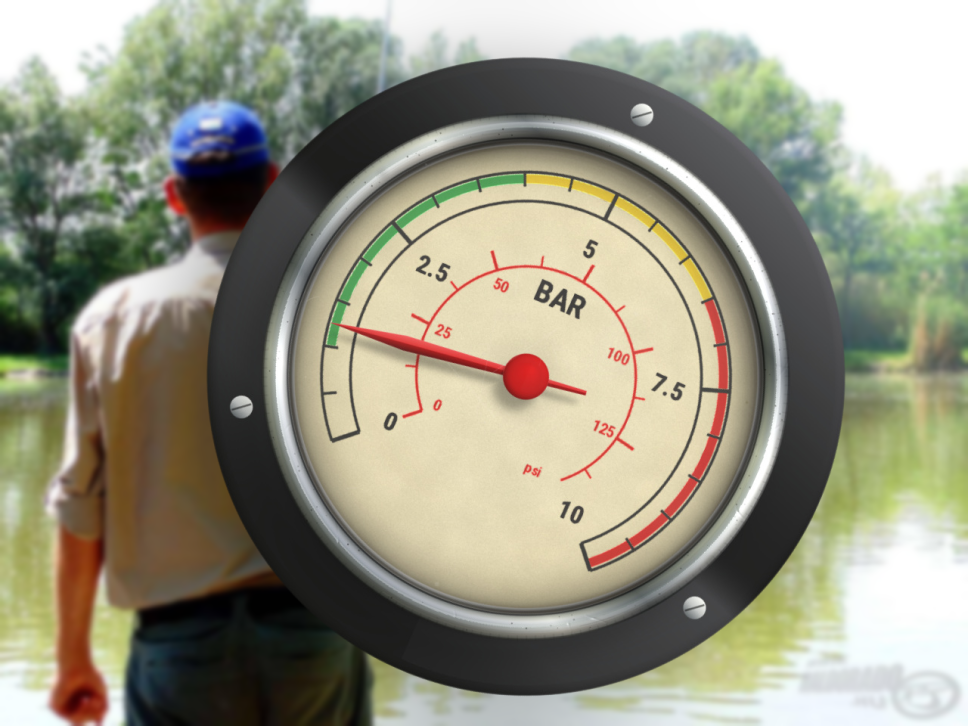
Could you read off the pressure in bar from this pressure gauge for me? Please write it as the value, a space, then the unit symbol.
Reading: 1.25 bar
